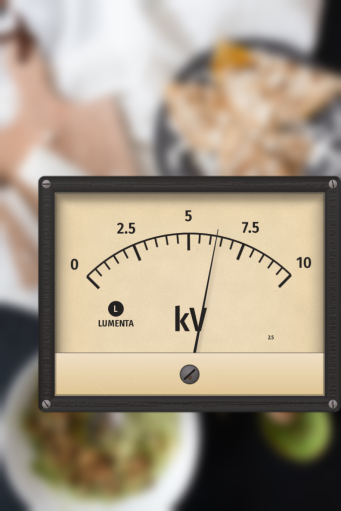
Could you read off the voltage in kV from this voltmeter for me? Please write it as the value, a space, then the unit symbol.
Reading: 6.25 kV
